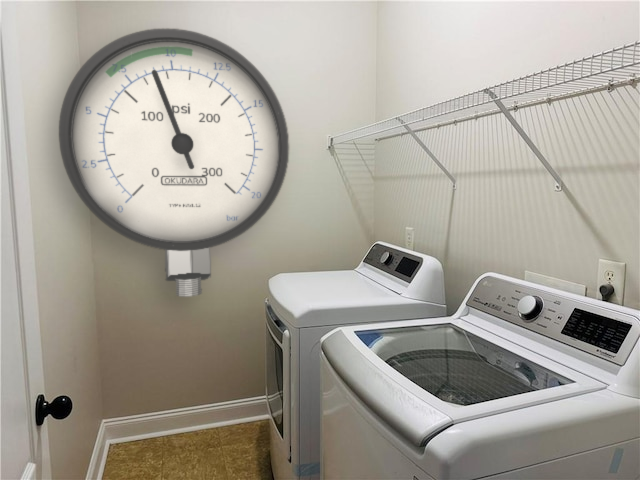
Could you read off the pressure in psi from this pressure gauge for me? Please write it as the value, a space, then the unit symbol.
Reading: 130 psi
